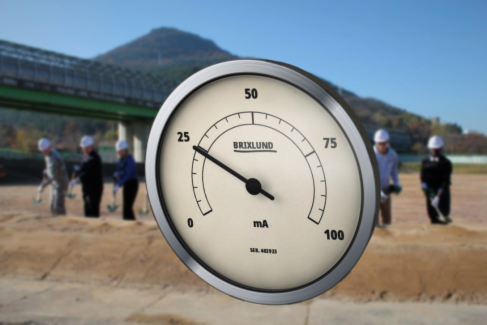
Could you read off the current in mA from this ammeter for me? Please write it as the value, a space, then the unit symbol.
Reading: 25 mA
